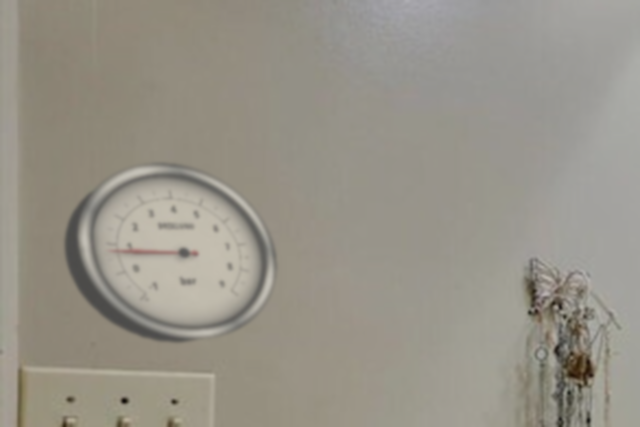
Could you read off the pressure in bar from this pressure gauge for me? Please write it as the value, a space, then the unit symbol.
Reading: 0.75 bar
